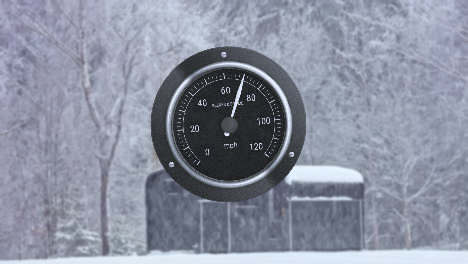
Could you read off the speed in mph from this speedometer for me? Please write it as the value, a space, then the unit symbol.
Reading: 70 mph
